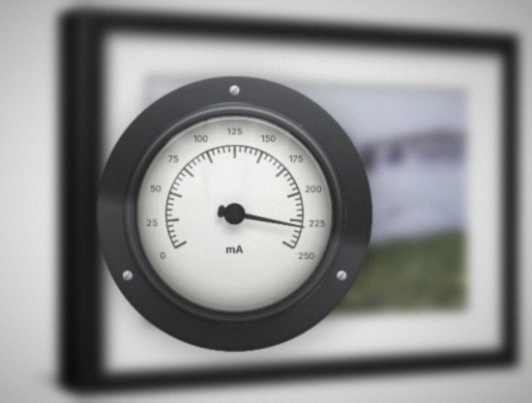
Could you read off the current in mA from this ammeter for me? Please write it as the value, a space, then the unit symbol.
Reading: 230 mA
